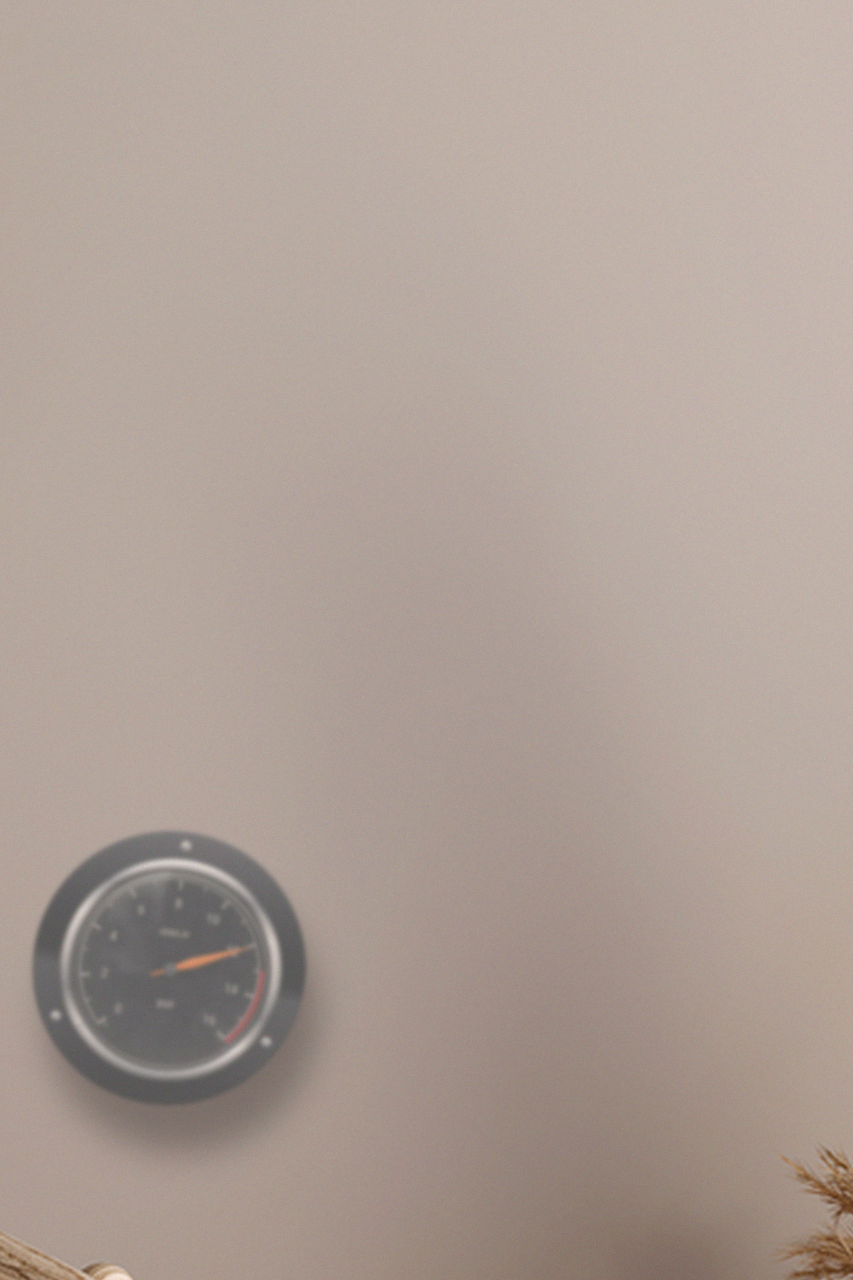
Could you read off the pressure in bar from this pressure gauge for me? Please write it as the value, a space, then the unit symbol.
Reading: 12 bar
